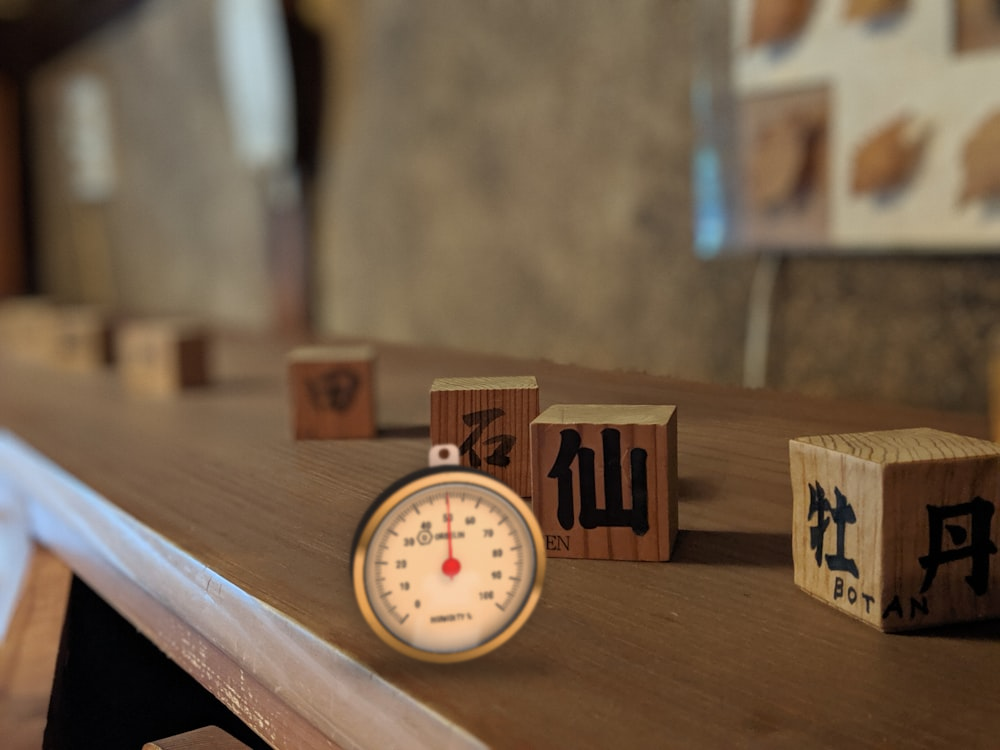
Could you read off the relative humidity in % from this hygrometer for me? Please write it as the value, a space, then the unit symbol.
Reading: 50 %
